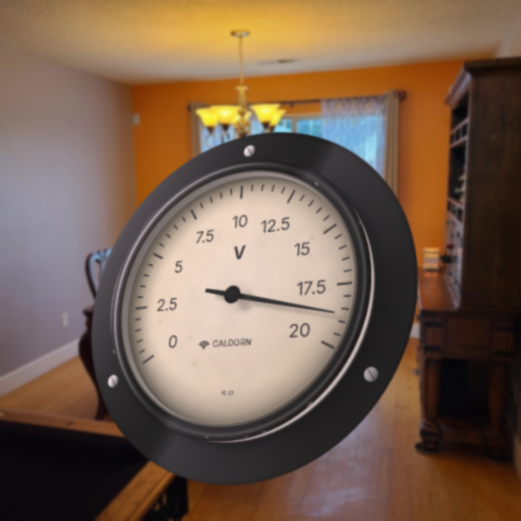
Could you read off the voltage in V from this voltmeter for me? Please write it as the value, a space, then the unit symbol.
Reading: 18.75 V
